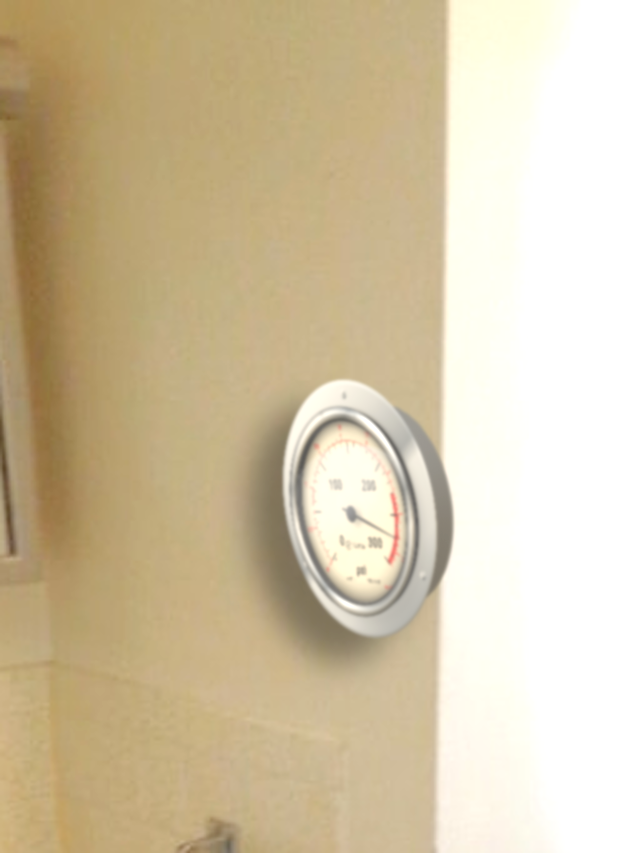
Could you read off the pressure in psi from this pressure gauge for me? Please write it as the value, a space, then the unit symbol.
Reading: 270 psi
